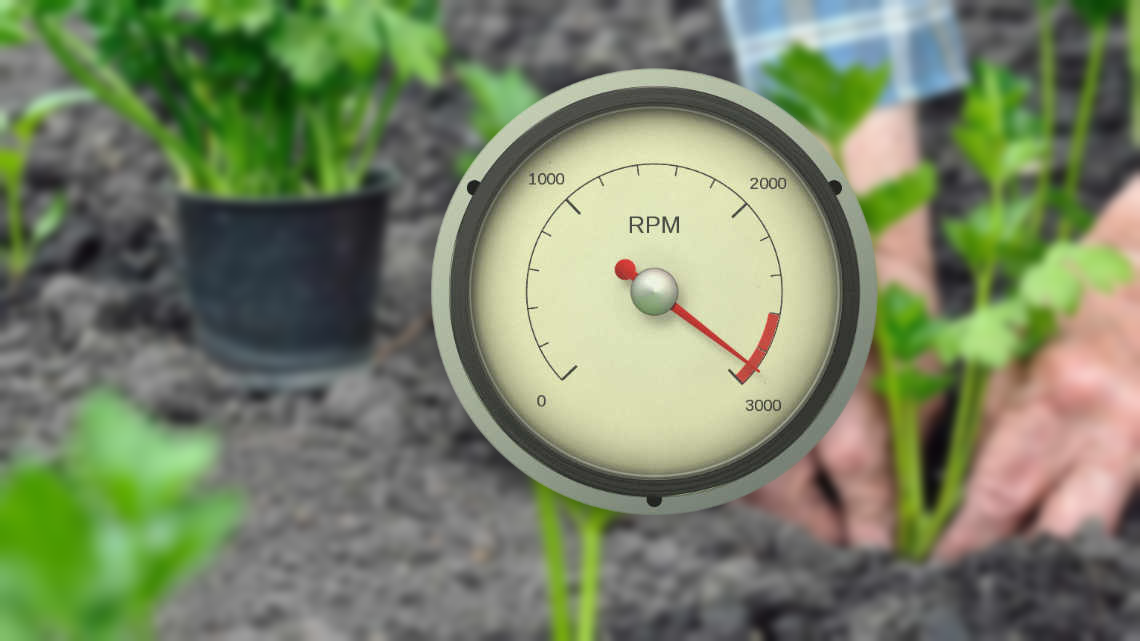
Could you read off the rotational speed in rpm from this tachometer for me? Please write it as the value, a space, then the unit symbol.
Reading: 2900 rpm
